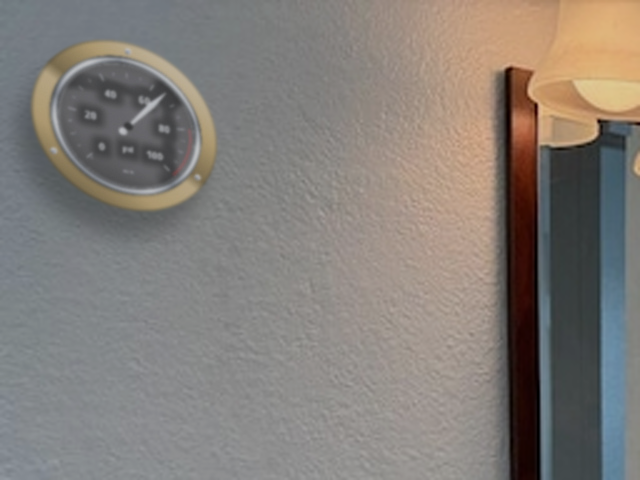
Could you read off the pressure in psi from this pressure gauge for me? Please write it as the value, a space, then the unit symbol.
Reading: 65 psi
